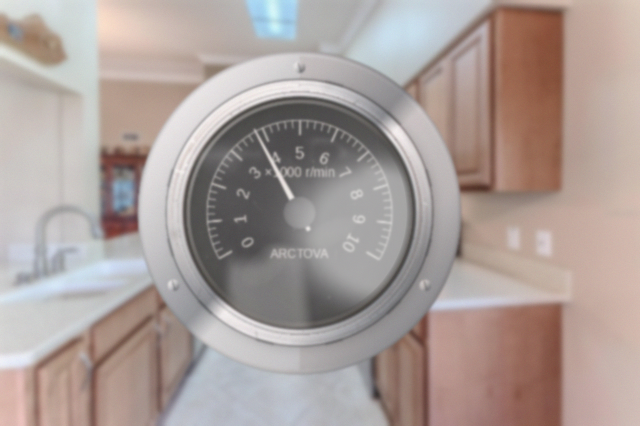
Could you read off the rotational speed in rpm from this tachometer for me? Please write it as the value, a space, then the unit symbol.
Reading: 3800 rpm
